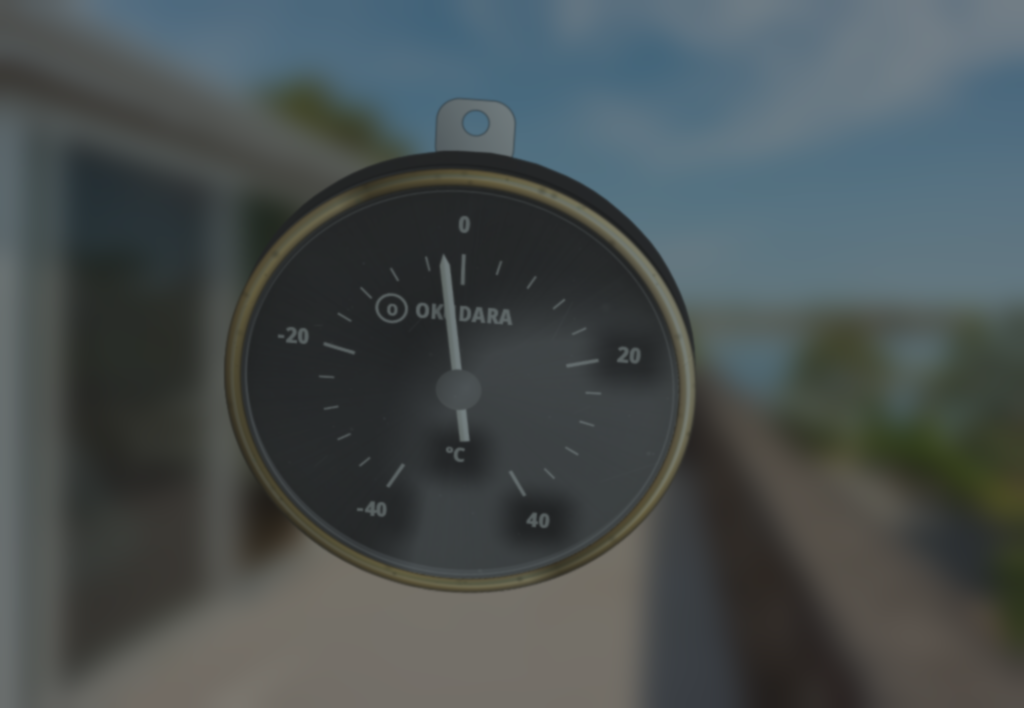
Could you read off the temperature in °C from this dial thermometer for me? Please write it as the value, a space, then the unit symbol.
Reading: -2 °C
